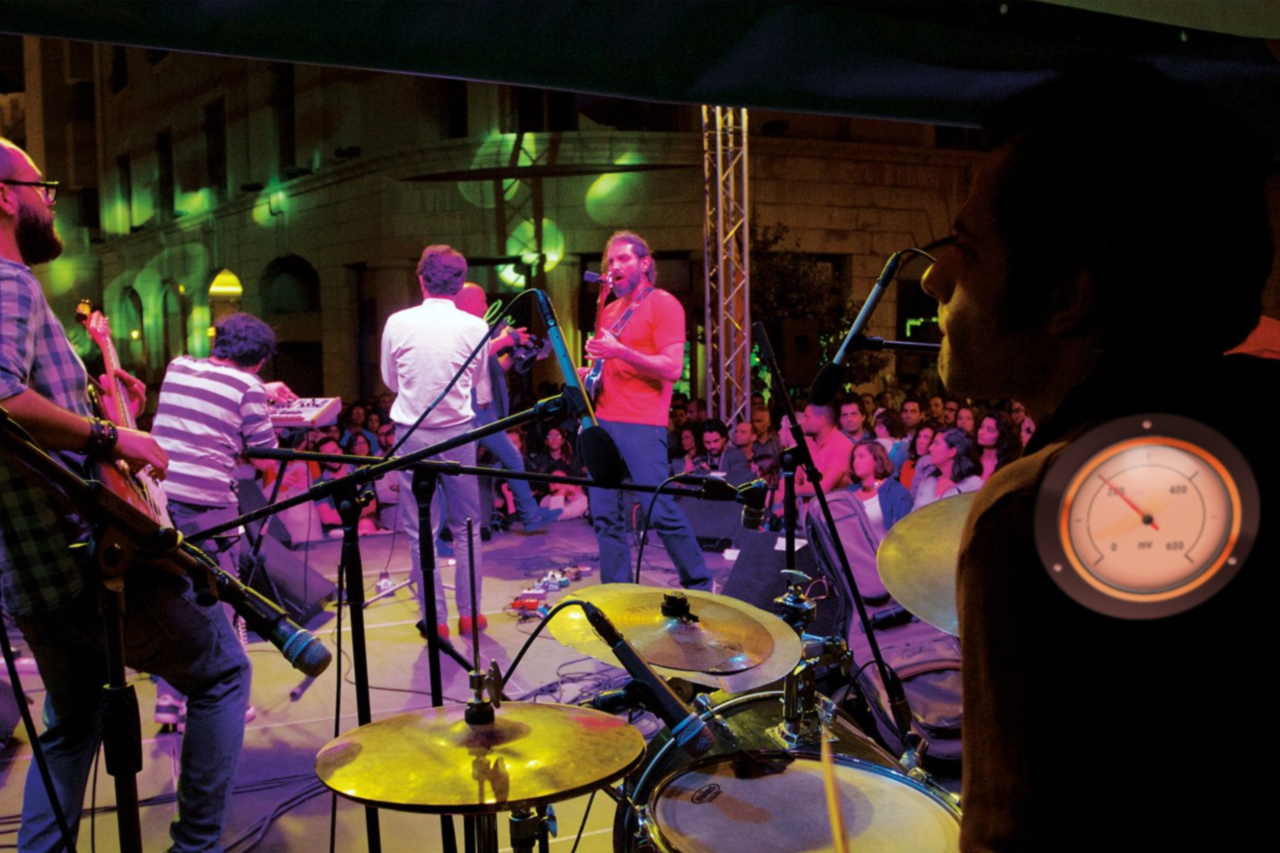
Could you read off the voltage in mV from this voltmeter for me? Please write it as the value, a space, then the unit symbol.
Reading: 200 mV
